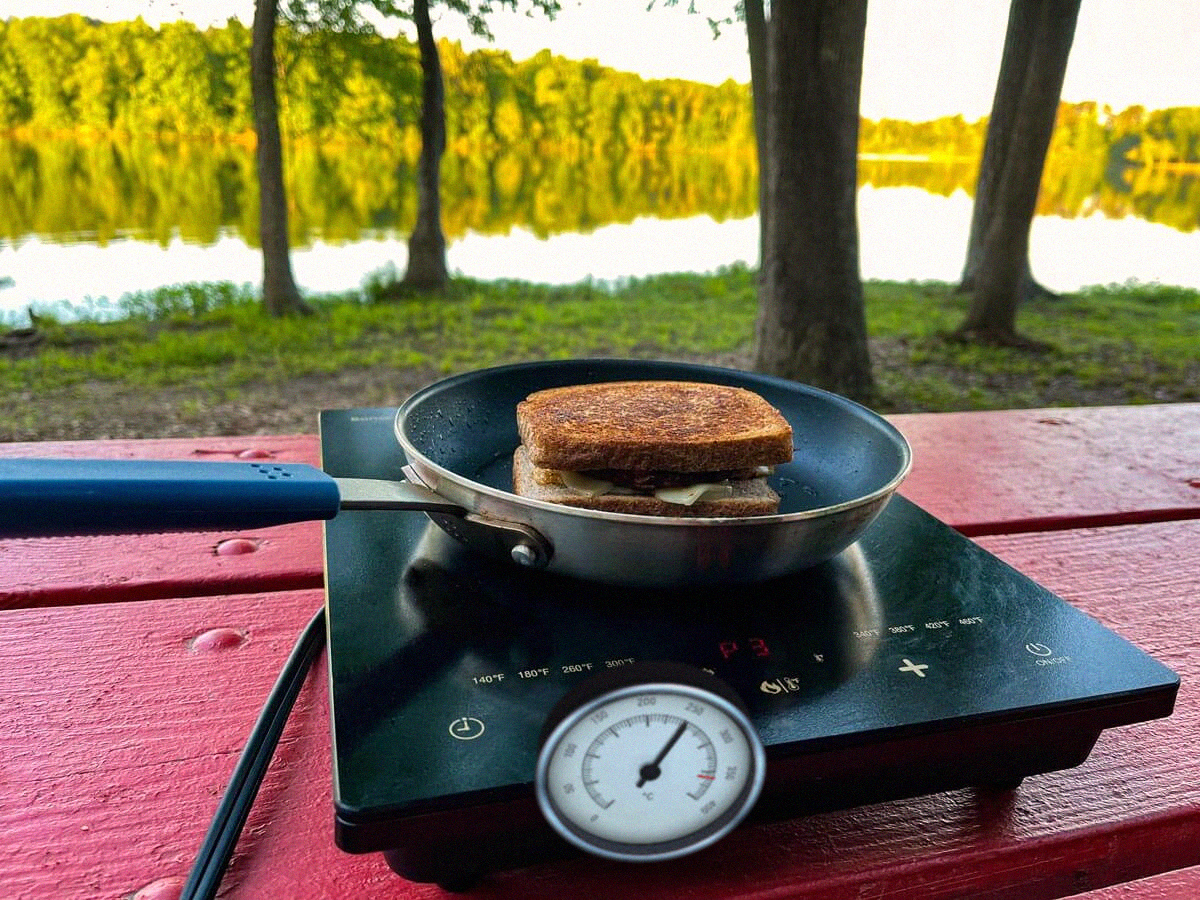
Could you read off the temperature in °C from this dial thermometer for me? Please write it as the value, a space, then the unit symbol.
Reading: 250 °C
